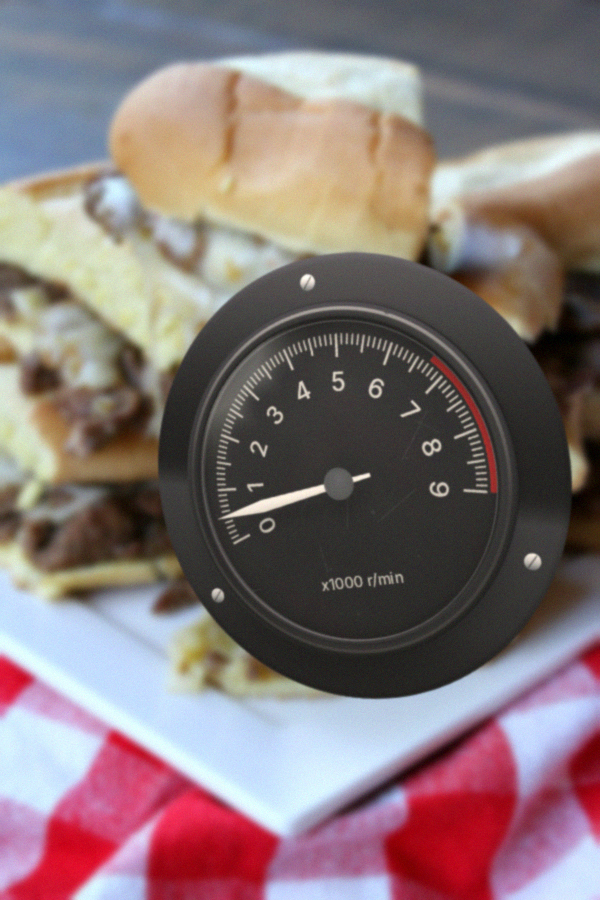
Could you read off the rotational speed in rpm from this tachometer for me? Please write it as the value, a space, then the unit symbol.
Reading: 500 rpm
